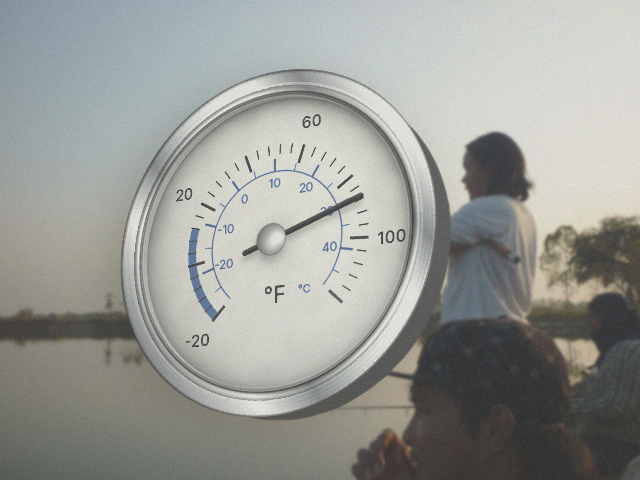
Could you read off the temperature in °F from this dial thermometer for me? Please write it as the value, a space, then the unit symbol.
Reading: 88 °F
